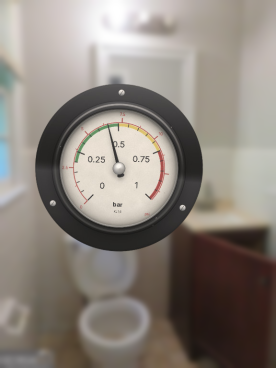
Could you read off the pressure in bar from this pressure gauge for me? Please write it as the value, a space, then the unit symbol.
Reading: 0.45 bar
